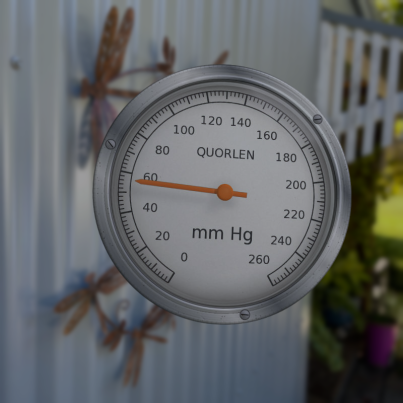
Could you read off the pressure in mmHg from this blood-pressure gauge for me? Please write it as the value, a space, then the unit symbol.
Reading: 56 mmHg
